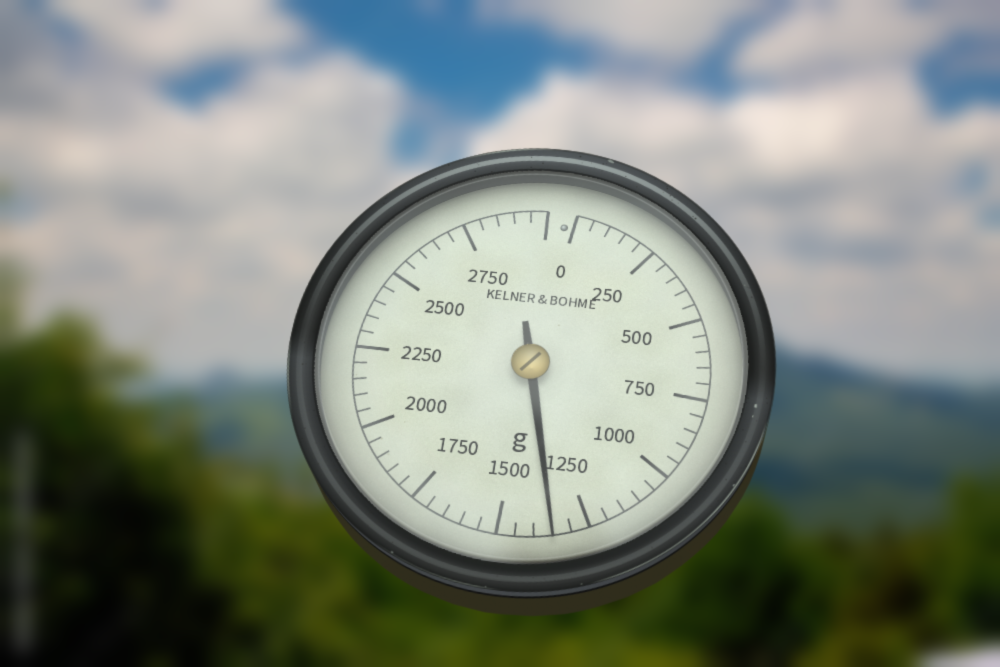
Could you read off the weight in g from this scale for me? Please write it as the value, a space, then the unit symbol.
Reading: 1350 g
